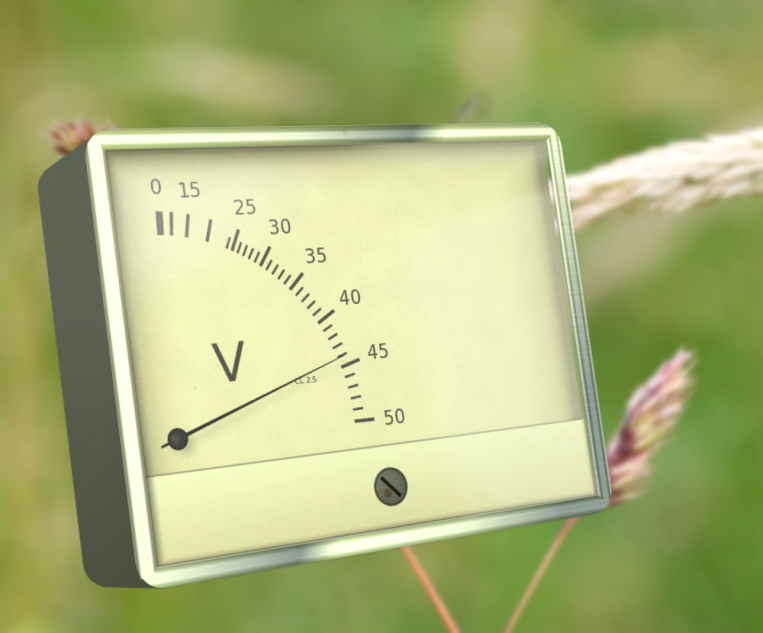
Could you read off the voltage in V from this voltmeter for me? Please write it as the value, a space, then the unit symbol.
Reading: 44 V
